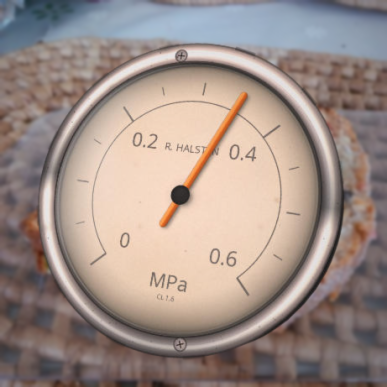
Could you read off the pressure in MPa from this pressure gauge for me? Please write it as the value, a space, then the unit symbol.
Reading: 0.35 MPa
